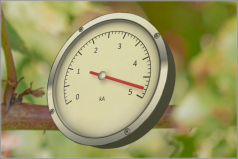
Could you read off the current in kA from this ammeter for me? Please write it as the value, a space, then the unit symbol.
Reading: 4.8 kA
